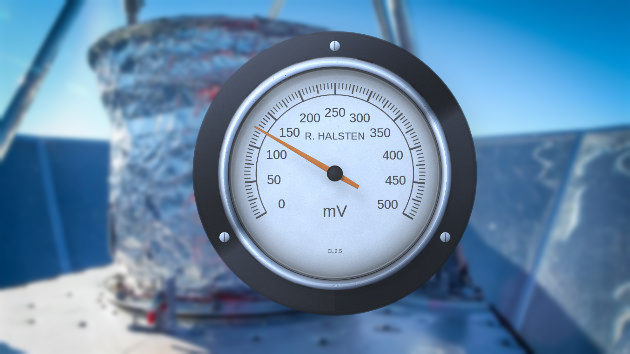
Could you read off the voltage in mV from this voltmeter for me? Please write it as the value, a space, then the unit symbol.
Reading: 125 mV
